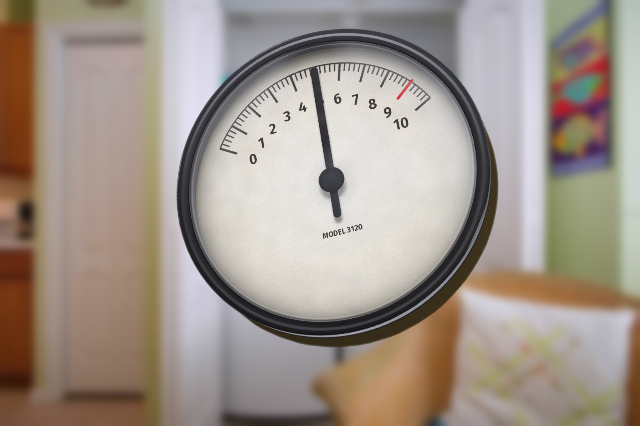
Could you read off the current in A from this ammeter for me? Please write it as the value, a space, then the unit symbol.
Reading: 5 A
